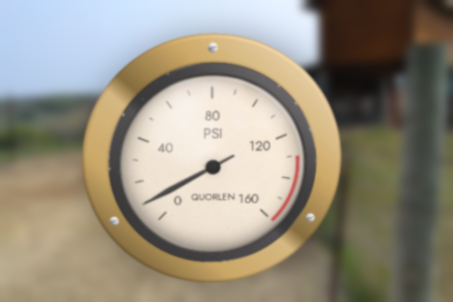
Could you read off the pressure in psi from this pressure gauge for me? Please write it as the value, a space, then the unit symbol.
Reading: 10 psi
